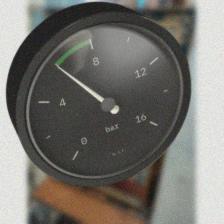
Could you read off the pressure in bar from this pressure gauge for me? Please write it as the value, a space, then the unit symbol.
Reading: 6 bar
